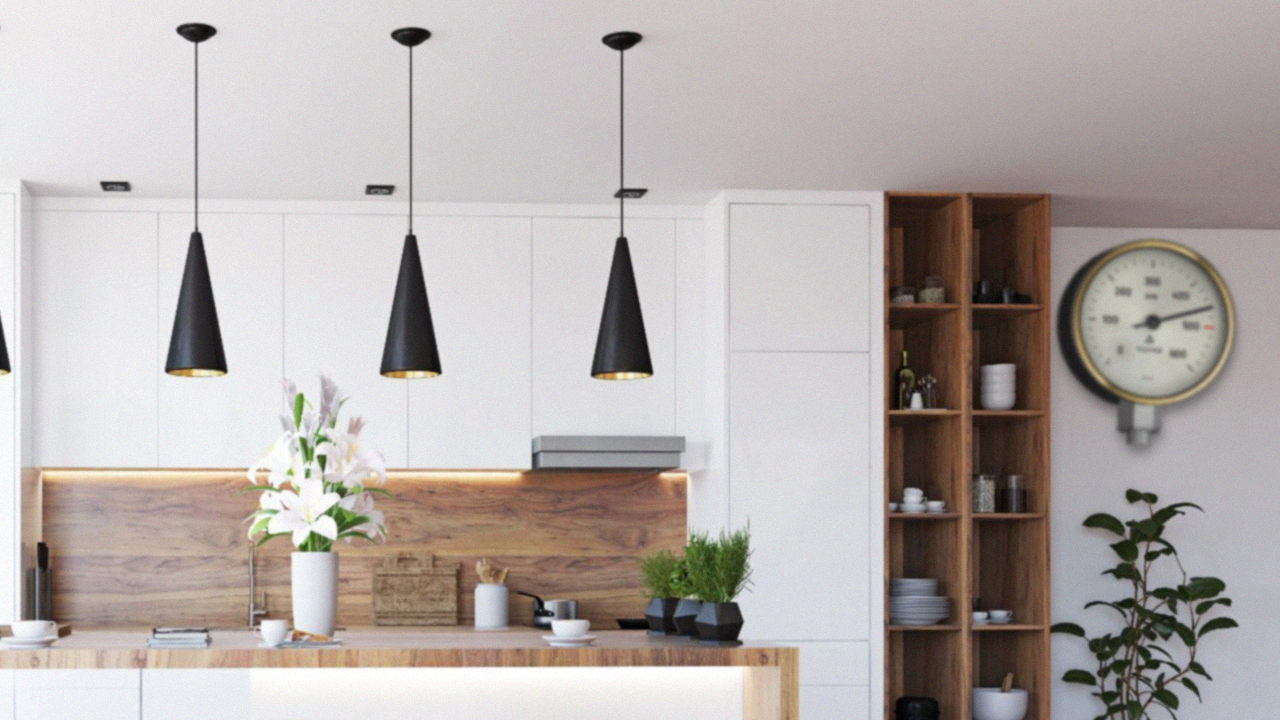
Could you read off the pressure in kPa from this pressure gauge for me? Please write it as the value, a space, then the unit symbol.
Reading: 460 kPa
